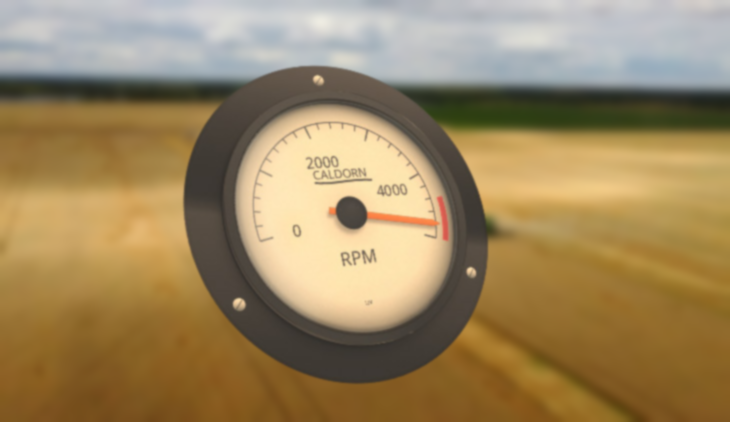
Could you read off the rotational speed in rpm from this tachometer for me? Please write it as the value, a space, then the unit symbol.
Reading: 4800 rpm
